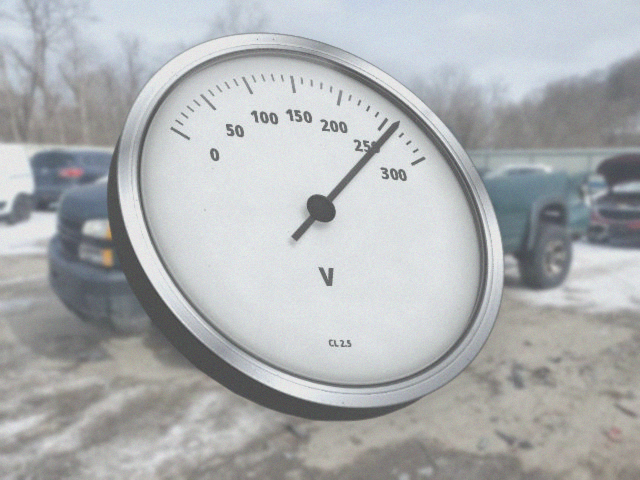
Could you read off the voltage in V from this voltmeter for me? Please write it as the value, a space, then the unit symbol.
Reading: 260 V
